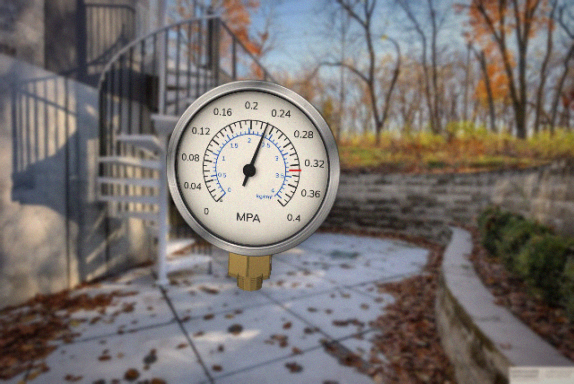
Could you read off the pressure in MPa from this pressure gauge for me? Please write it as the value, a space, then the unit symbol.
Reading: 0.23 MPa
